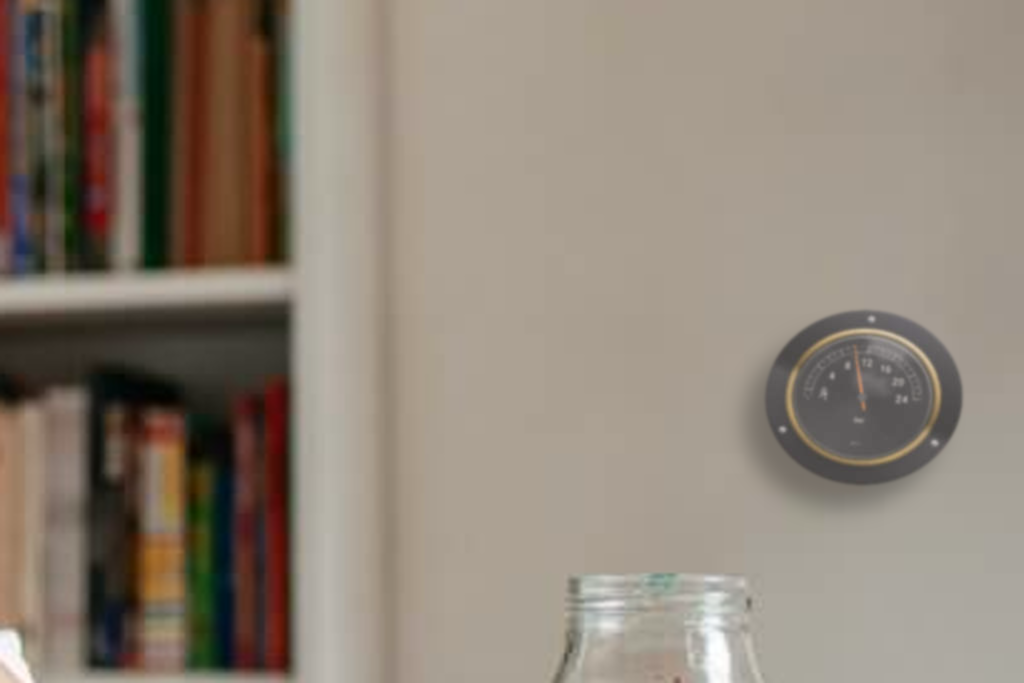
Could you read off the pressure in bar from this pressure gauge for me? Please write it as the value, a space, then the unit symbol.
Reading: 10 bar
